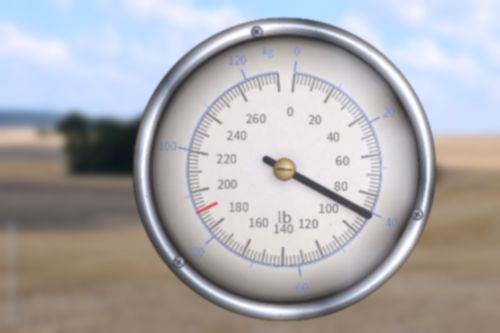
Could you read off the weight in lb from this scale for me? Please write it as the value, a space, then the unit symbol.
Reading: 90 lb
